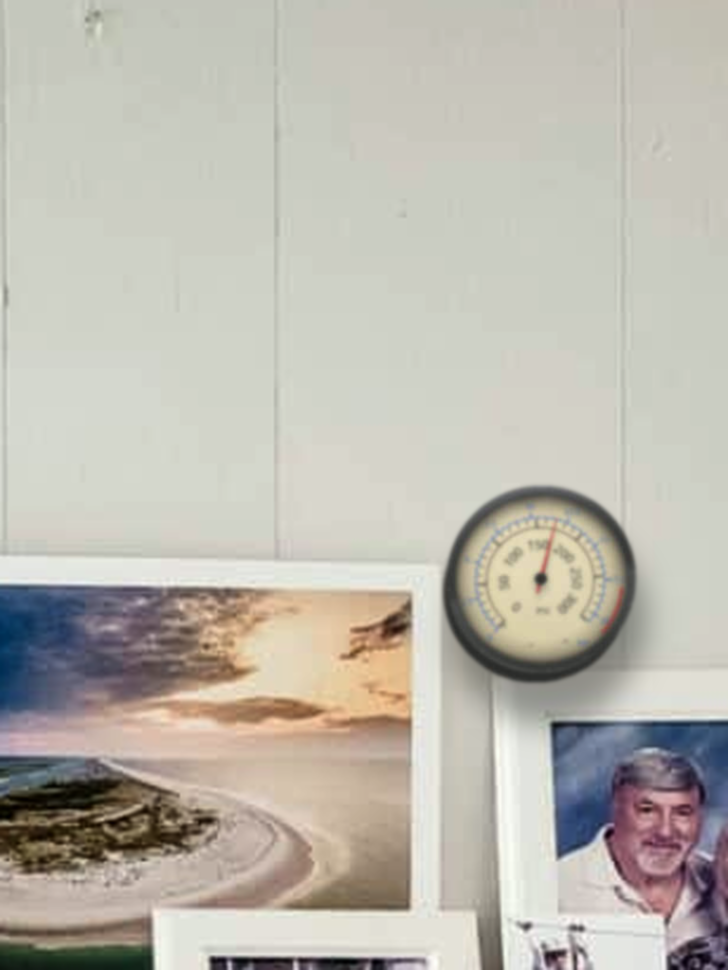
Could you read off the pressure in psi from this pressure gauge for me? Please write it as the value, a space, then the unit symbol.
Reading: 170 psi
